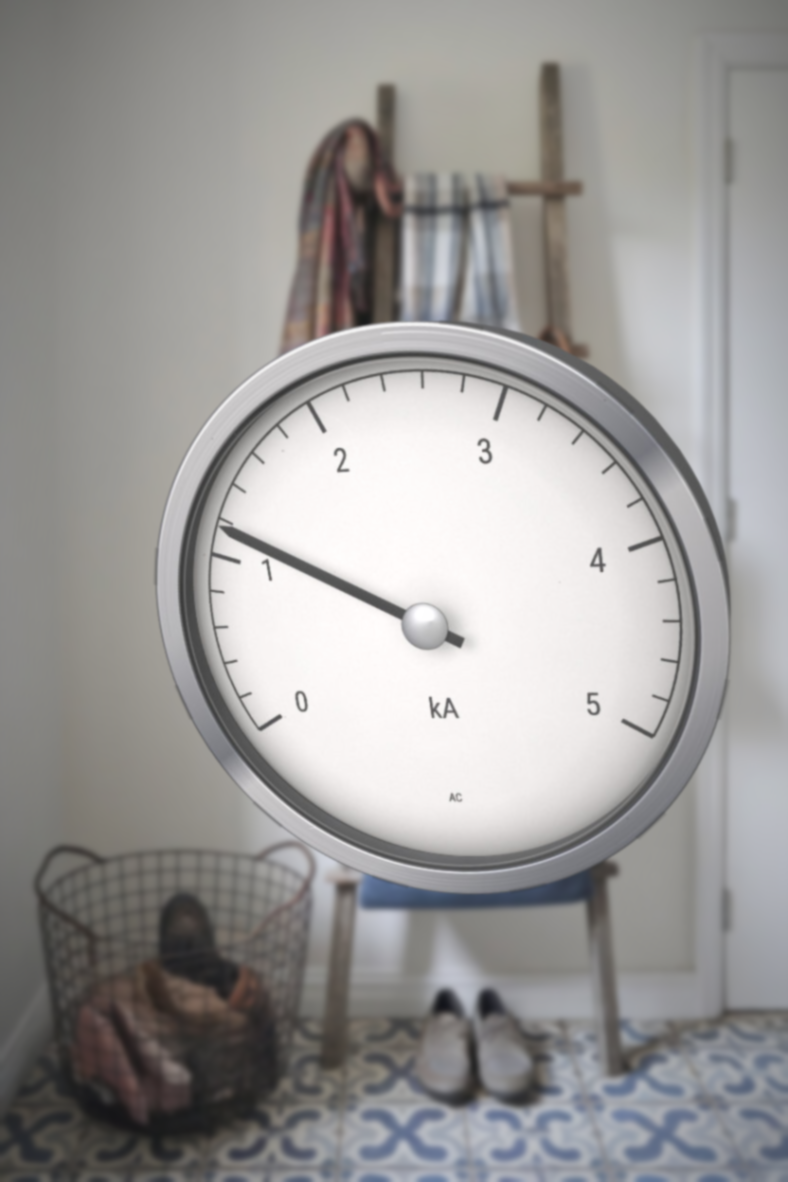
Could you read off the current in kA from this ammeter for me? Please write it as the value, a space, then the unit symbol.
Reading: 1.2 kA
